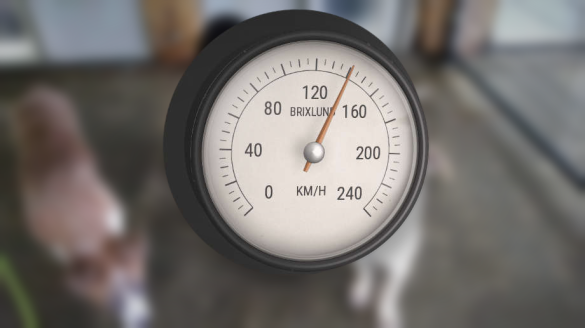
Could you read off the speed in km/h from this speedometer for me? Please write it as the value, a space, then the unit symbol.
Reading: 140 km/h
